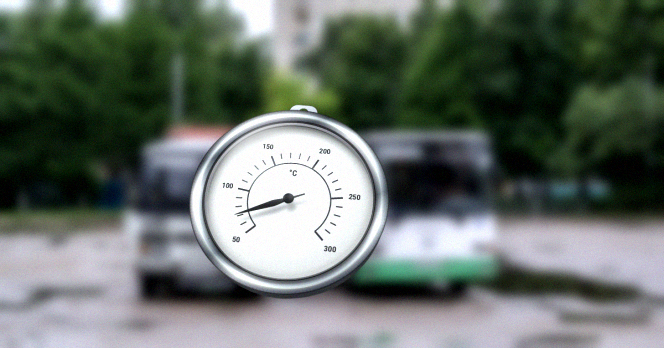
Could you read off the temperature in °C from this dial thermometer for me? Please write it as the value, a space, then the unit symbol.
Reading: 70 °C
